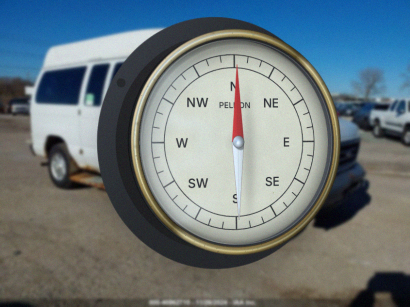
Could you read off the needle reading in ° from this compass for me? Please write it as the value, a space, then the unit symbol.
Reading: 0 °
